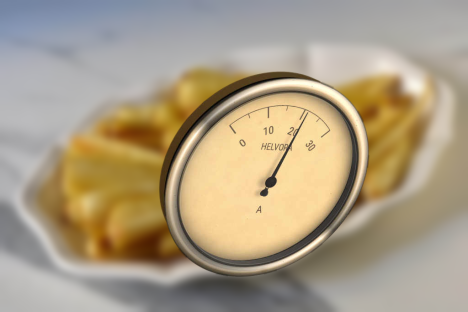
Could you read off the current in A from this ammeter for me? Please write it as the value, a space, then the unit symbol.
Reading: 20 A
